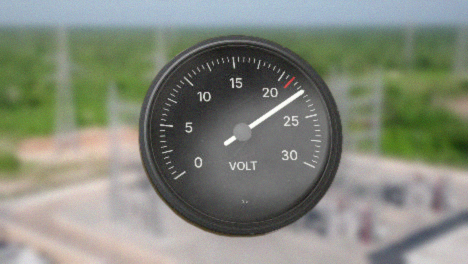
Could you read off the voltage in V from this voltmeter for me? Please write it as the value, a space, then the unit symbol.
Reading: 22.5 V
